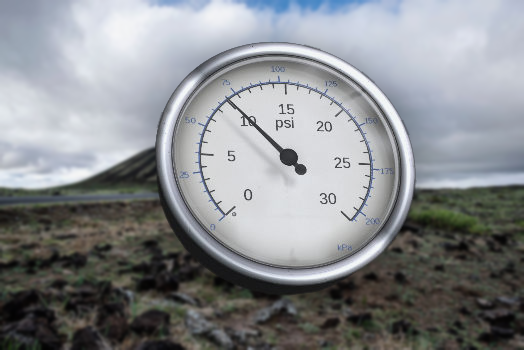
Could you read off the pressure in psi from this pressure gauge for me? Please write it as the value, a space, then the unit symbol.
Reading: 10 psi
